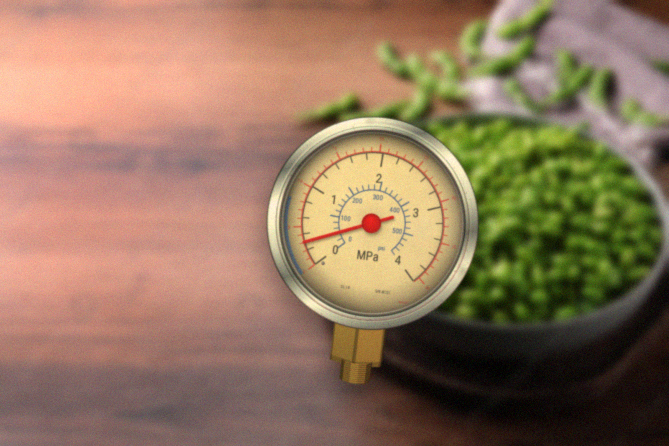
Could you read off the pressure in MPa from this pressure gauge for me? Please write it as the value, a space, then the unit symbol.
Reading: 0.3 MPa
